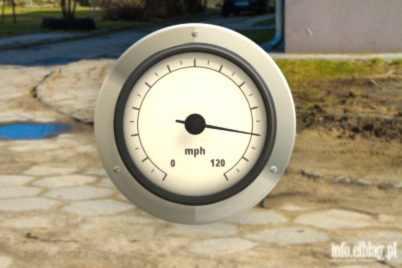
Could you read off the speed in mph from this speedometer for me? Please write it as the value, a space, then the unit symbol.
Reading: 100 mph
